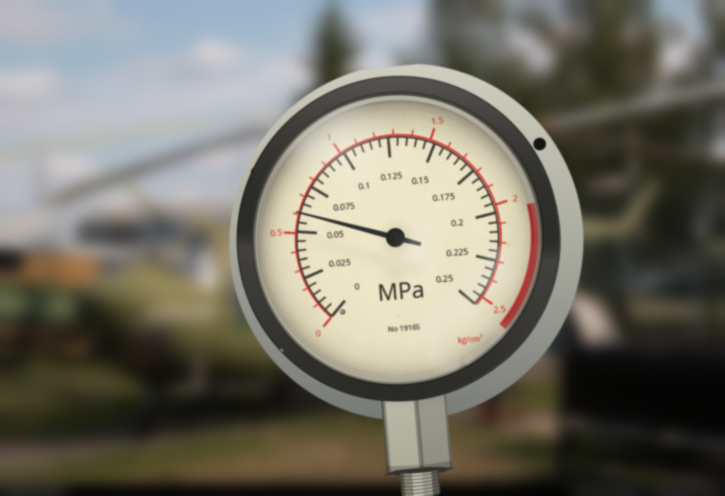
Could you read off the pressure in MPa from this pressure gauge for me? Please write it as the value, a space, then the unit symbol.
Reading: 0.06 MPa
